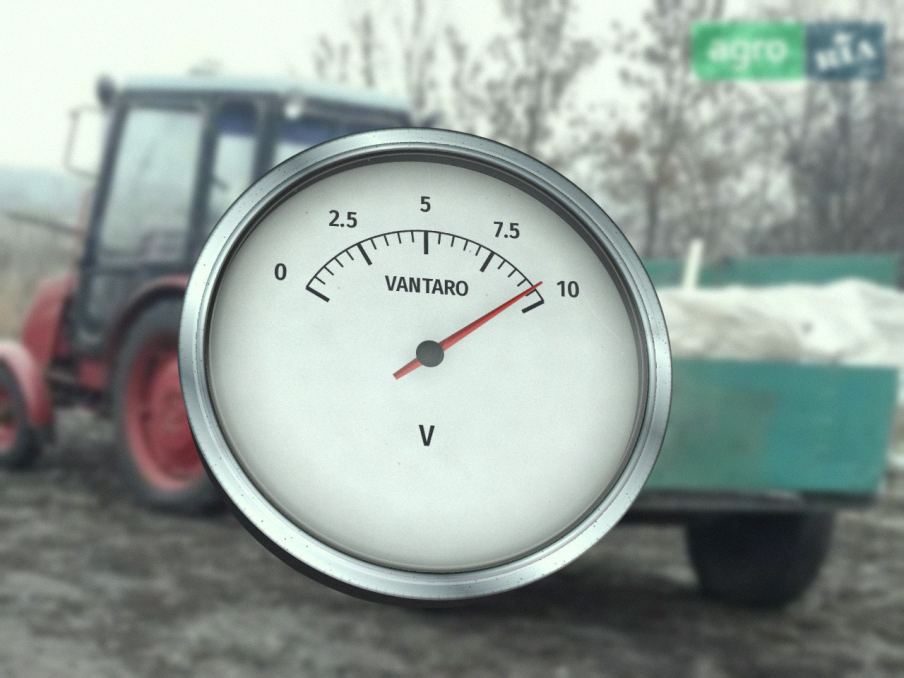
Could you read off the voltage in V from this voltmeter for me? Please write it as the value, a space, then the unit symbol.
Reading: 9.5 V
